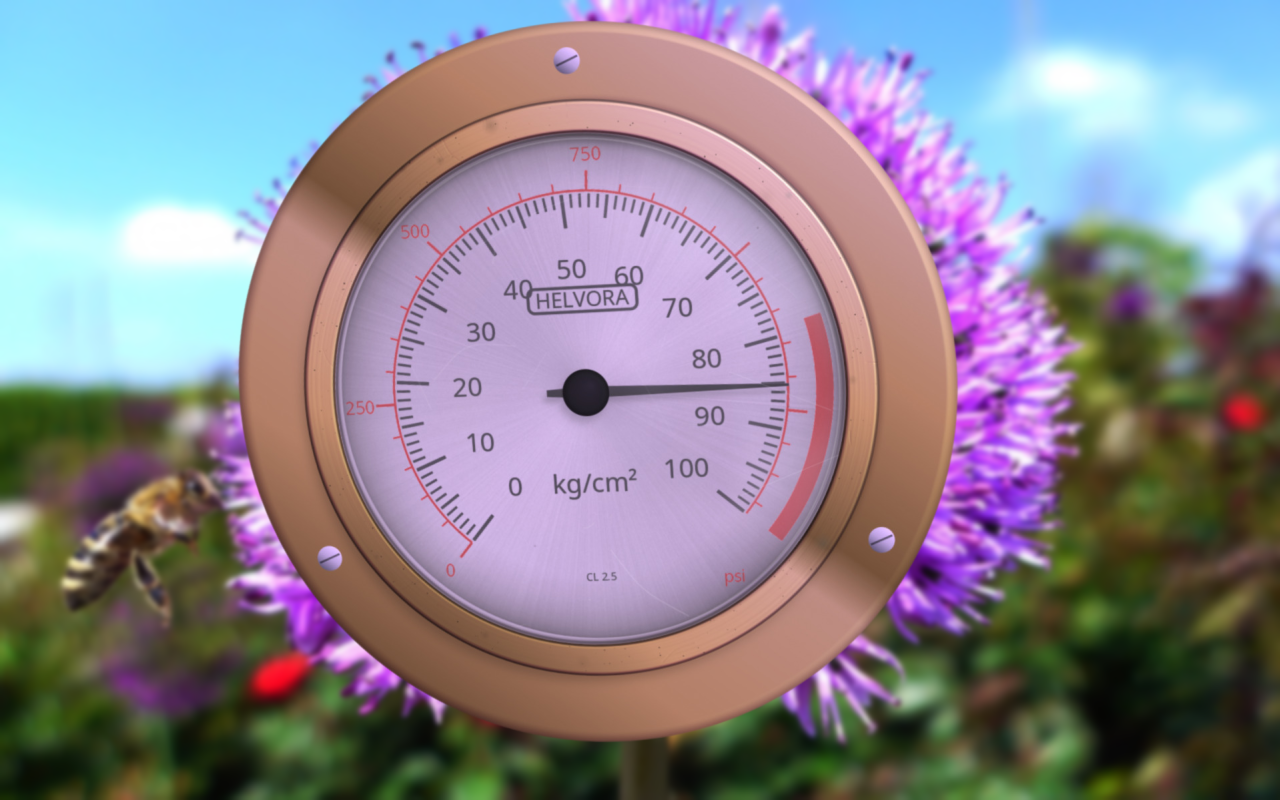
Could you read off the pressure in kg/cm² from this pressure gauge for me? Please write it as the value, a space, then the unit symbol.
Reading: 85 kg/cm²
